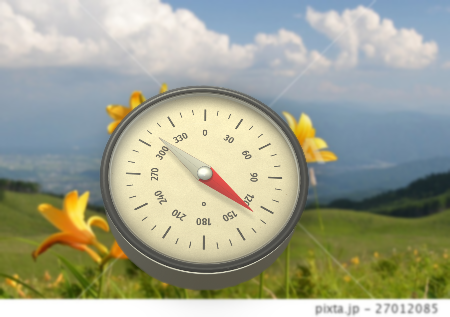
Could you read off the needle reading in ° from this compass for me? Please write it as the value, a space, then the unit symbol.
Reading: 130 °
